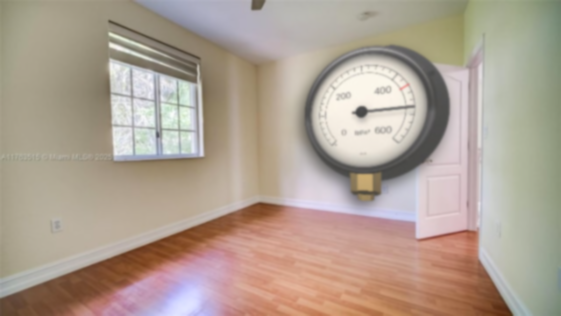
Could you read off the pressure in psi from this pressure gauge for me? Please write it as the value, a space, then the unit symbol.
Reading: 500 psi
